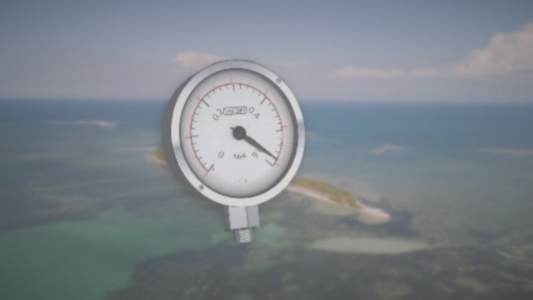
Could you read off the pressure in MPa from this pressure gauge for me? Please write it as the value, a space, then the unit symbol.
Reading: 0.58 MPa
